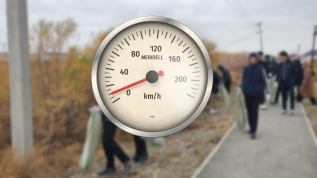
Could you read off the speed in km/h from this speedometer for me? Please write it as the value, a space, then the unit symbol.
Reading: 10 km/h
